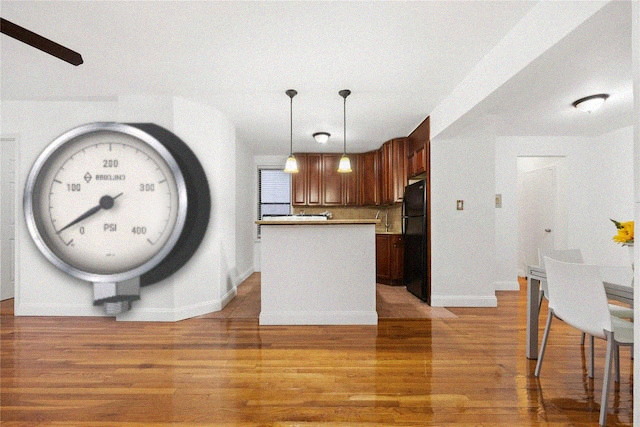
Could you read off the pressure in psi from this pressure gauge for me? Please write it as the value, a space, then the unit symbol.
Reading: 20 psi
